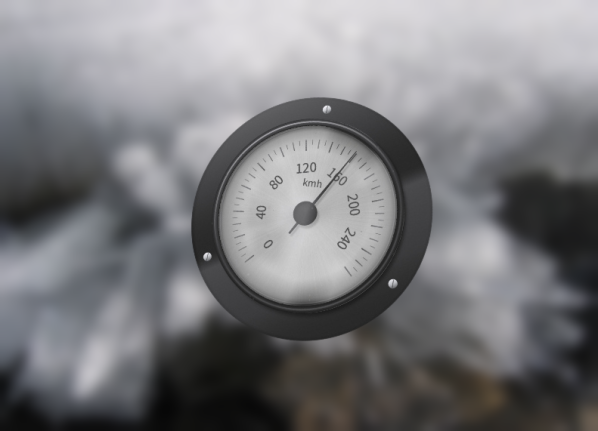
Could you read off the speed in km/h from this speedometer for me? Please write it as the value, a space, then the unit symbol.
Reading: 160 km/h
